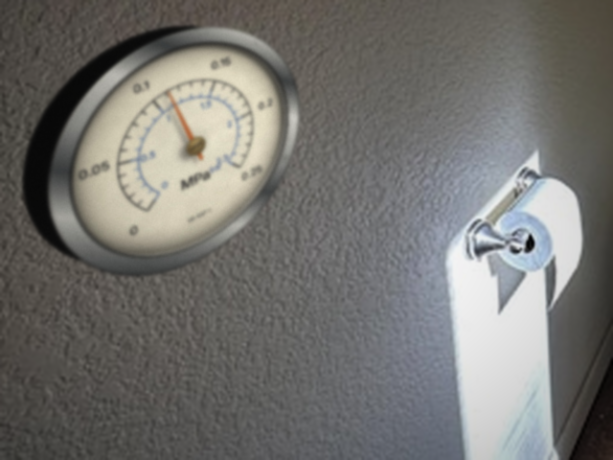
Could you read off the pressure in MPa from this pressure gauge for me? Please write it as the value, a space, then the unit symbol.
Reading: 0.11 MPa
